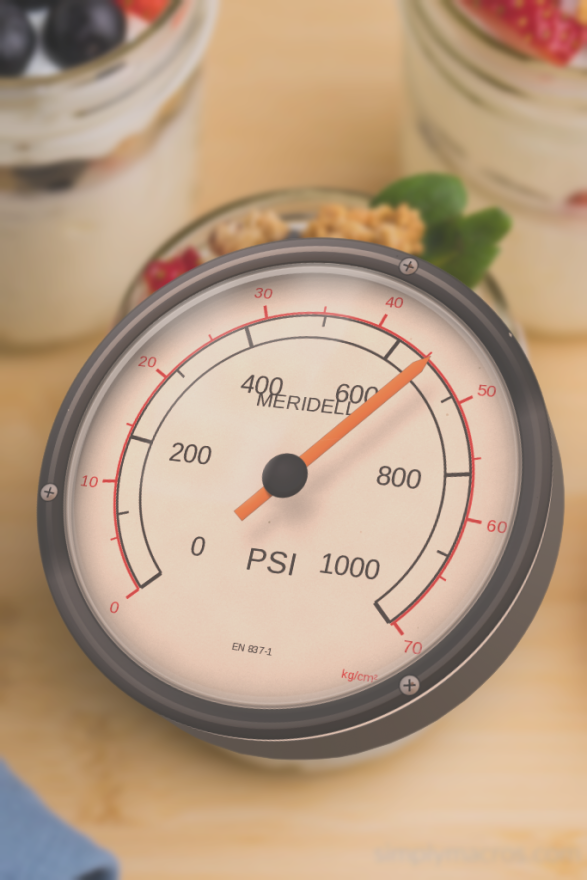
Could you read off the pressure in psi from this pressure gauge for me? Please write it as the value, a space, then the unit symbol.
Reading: 650 psi
